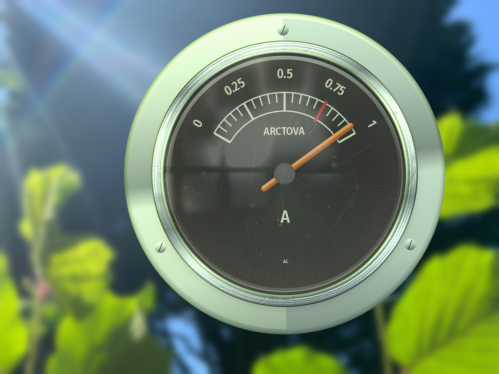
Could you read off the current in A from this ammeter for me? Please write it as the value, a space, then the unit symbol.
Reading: 0.95 A
